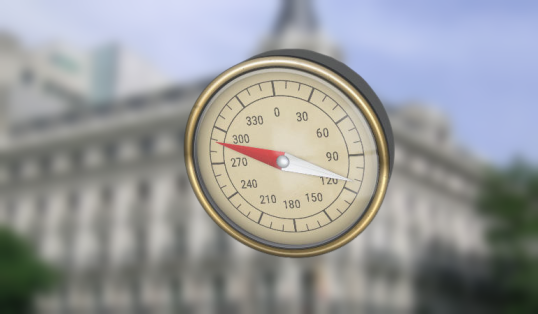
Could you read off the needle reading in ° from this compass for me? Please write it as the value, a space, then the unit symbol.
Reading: 290 °
